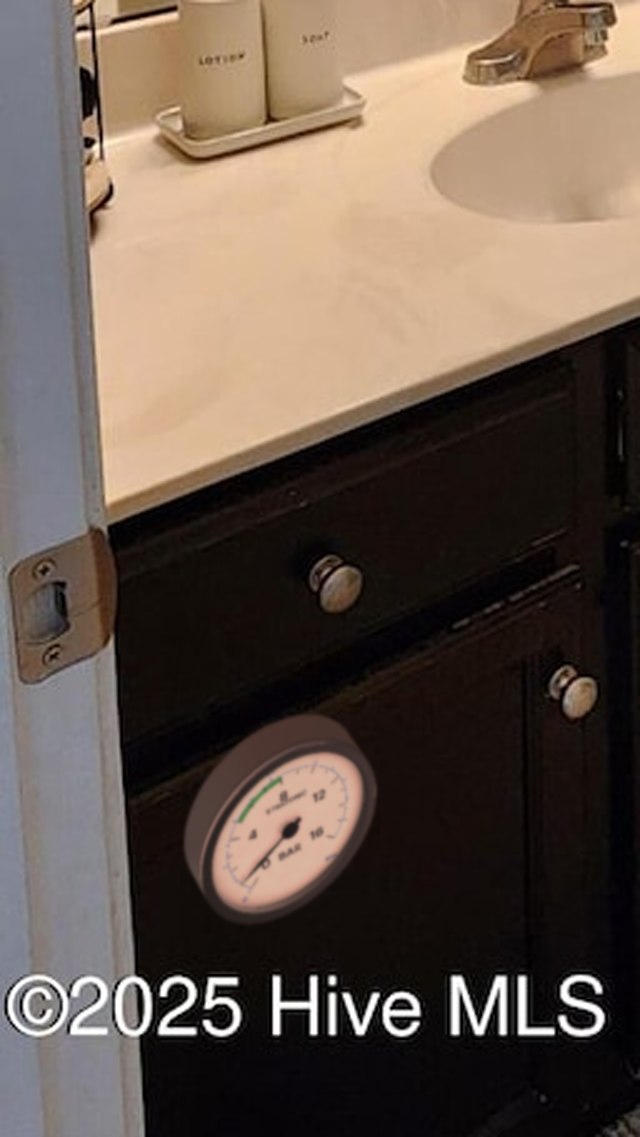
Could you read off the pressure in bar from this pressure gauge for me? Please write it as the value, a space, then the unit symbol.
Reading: 1 bar
